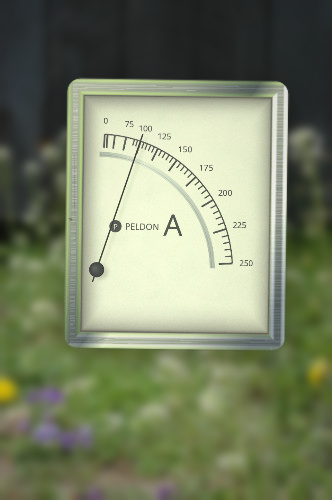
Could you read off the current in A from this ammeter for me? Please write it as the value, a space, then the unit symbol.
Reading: 100 A
